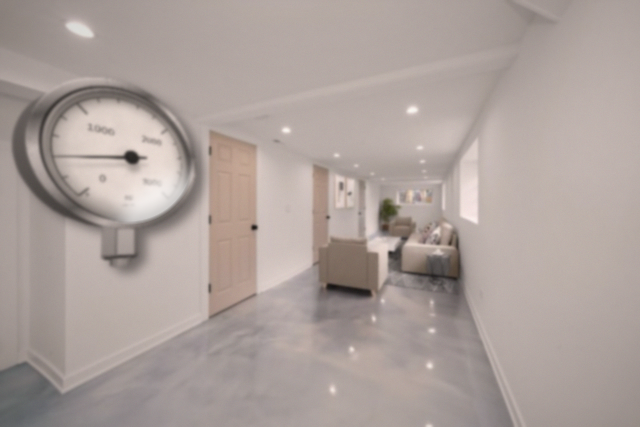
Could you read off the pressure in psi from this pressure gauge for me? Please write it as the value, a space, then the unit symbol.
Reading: 400 psi
